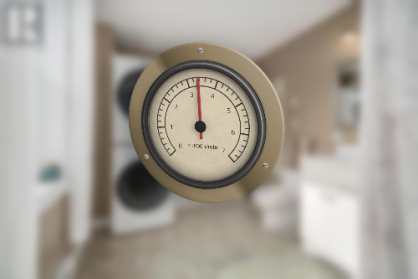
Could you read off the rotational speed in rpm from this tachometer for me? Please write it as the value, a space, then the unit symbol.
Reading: 3400 rpm
